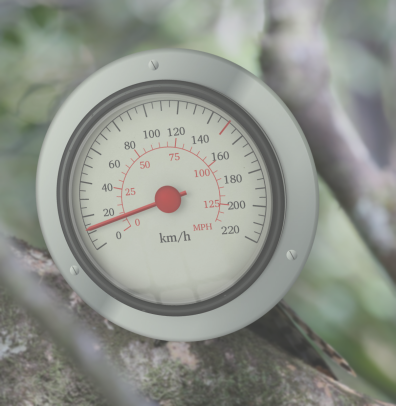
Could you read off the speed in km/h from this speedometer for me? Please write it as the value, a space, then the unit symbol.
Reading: 12.5 km/h
